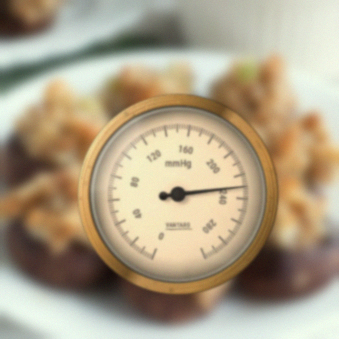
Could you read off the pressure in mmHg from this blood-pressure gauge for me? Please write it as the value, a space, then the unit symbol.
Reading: 230 mmHg
